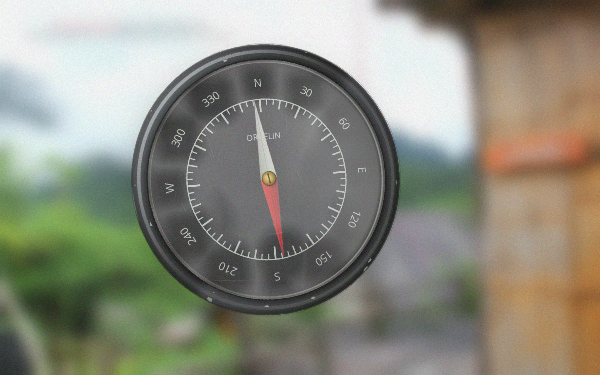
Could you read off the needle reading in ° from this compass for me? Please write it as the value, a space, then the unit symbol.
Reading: 175 °
